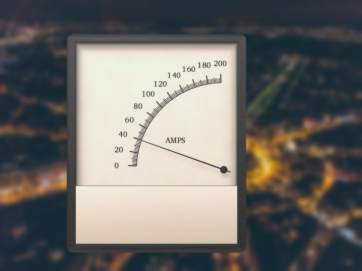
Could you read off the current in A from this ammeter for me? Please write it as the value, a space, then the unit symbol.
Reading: 40 A
